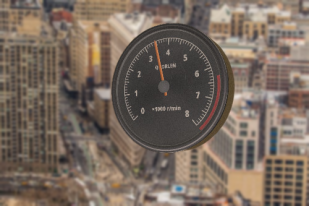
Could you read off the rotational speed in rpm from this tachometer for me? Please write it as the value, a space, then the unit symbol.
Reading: 3500 rpm
